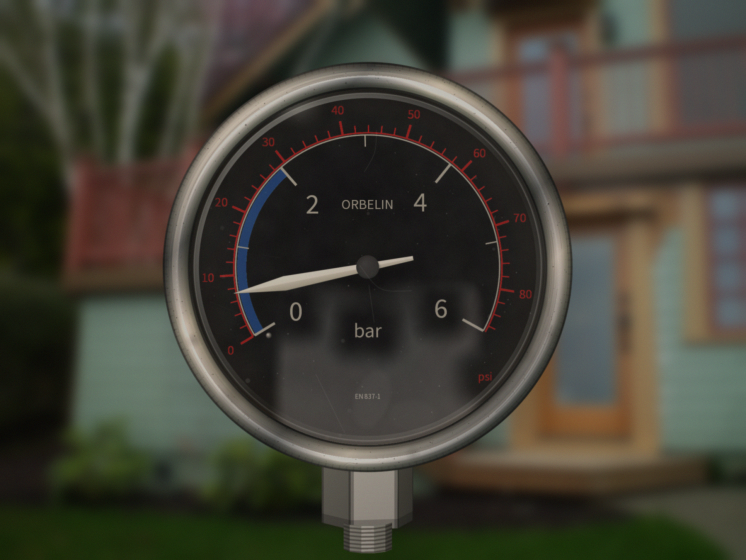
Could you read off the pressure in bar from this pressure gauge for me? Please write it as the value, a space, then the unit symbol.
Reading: 0.5 bar
